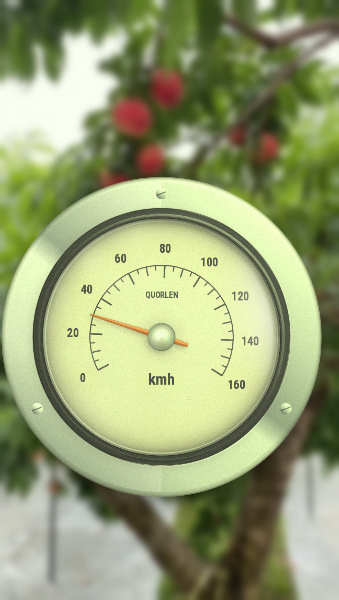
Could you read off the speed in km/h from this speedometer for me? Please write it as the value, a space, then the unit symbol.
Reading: 30 km/h
